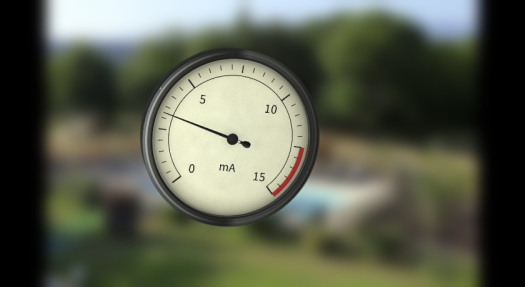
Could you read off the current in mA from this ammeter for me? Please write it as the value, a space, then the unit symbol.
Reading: 3.25 mA
